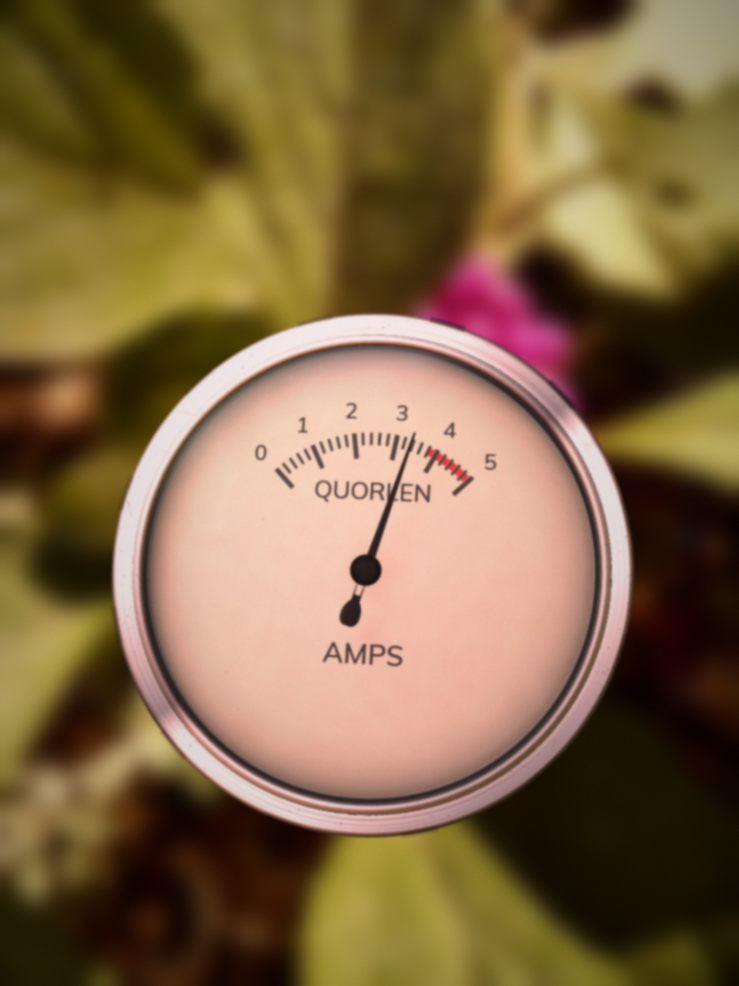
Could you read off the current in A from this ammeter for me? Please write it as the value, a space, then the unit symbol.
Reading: 3.4 A
